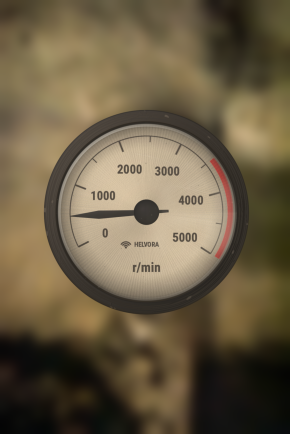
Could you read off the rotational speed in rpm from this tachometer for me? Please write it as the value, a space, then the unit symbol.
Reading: 500 rpm
